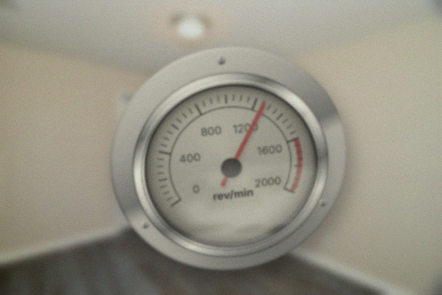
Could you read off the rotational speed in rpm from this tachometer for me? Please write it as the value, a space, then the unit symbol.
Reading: 1250 rpm
